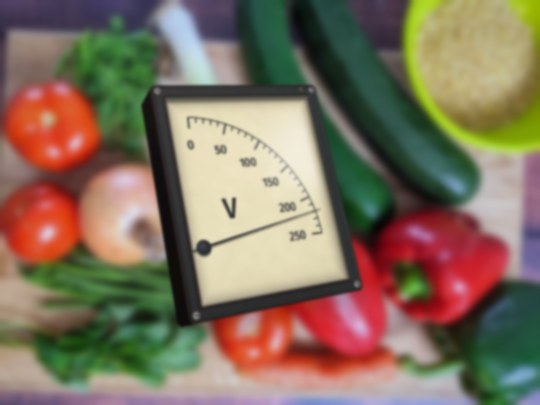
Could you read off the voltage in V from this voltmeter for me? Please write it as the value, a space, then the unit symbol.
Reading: 220 V
